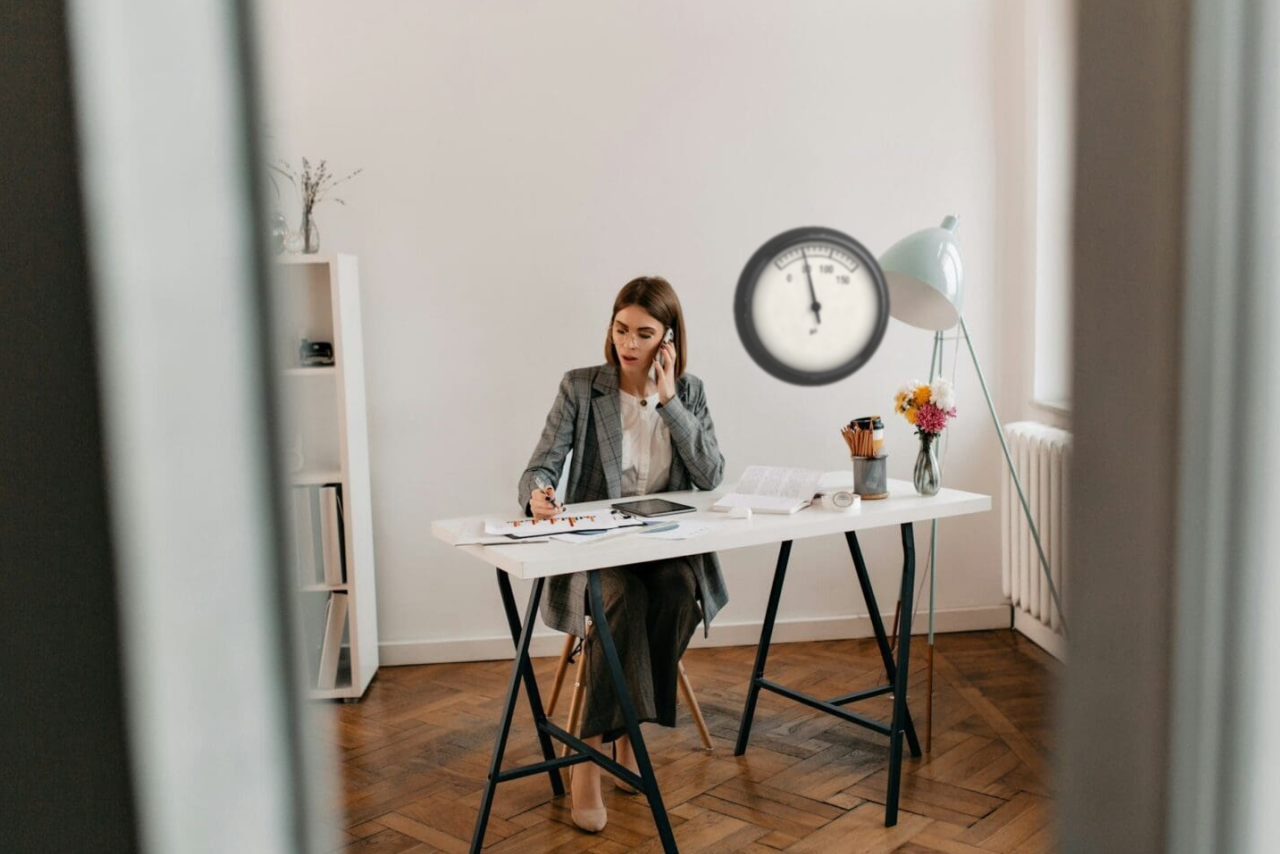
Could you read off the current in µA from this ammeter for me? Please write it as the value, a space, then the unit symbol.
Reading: 50 µA
